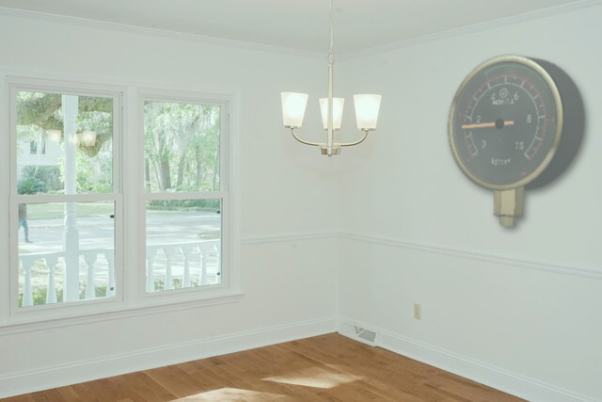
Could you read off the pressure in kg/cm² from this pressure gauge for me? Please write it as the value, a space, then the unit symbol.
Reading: 1.5 kg/cm²
